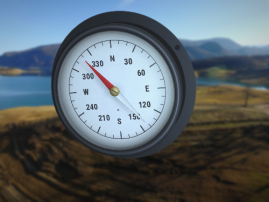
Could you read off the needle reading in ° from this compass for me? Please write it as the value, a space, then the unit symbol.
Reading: 320 °
